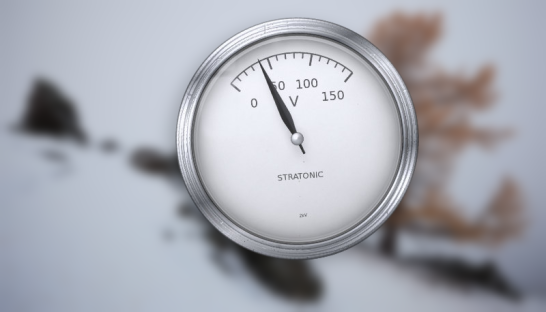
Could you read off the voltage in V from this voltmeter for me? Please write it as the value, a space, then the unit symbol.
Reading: 40 V
